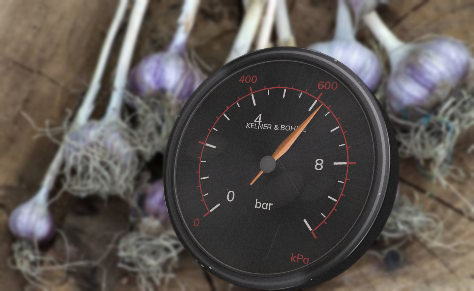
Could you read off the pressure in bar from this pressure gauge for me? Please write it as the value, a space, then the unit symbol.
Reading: 6.25 bar
